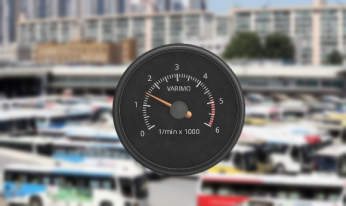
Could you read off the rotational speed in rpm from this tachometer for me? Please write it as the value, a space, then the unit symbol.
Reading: 1500 rpm
